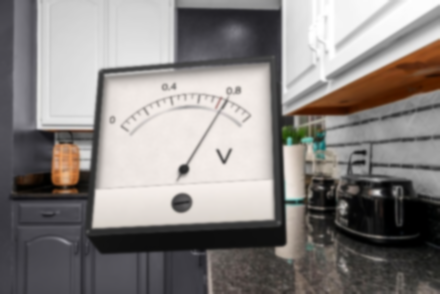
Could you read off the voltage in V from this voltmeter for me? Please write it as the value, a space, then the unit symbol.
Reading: 0.8 V
